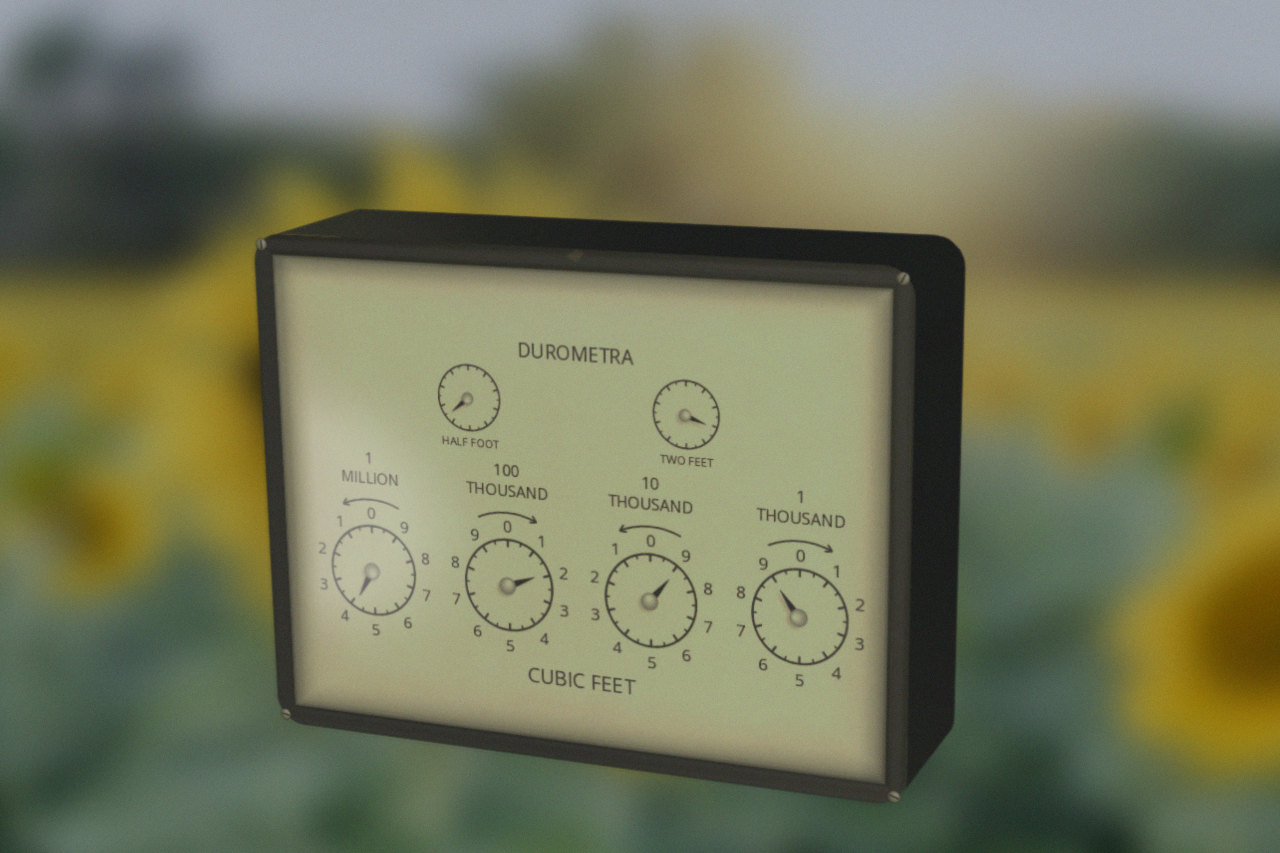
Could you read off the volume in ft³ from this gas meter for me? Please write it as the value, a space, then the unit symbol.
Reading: 418900 ft³
